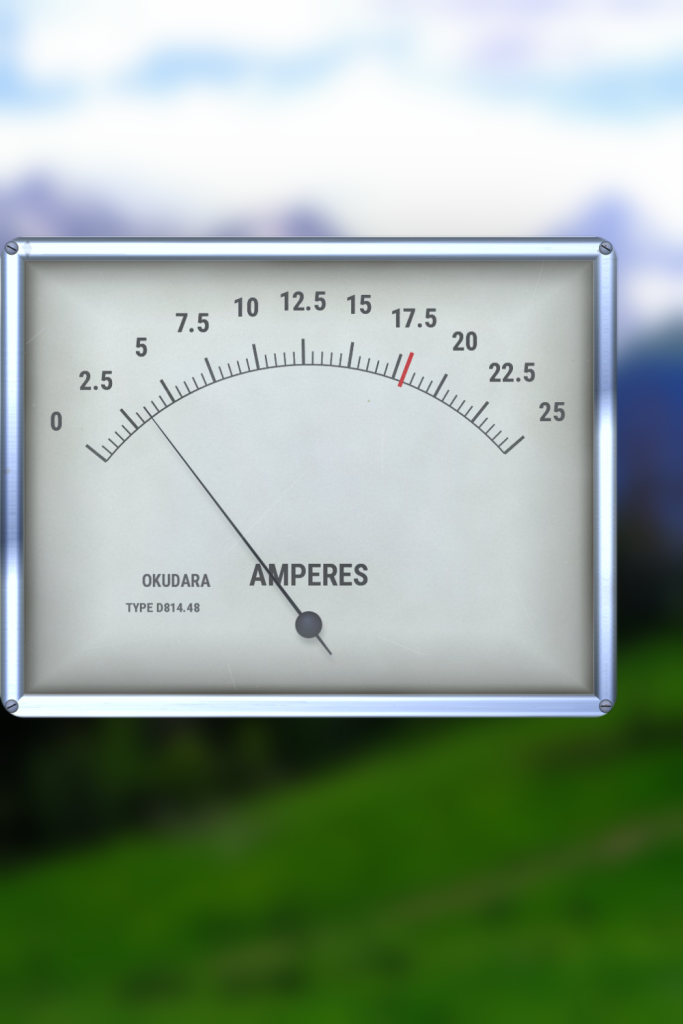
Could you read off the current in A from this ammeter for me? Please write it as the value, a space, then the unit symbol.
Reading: 3.5 A
